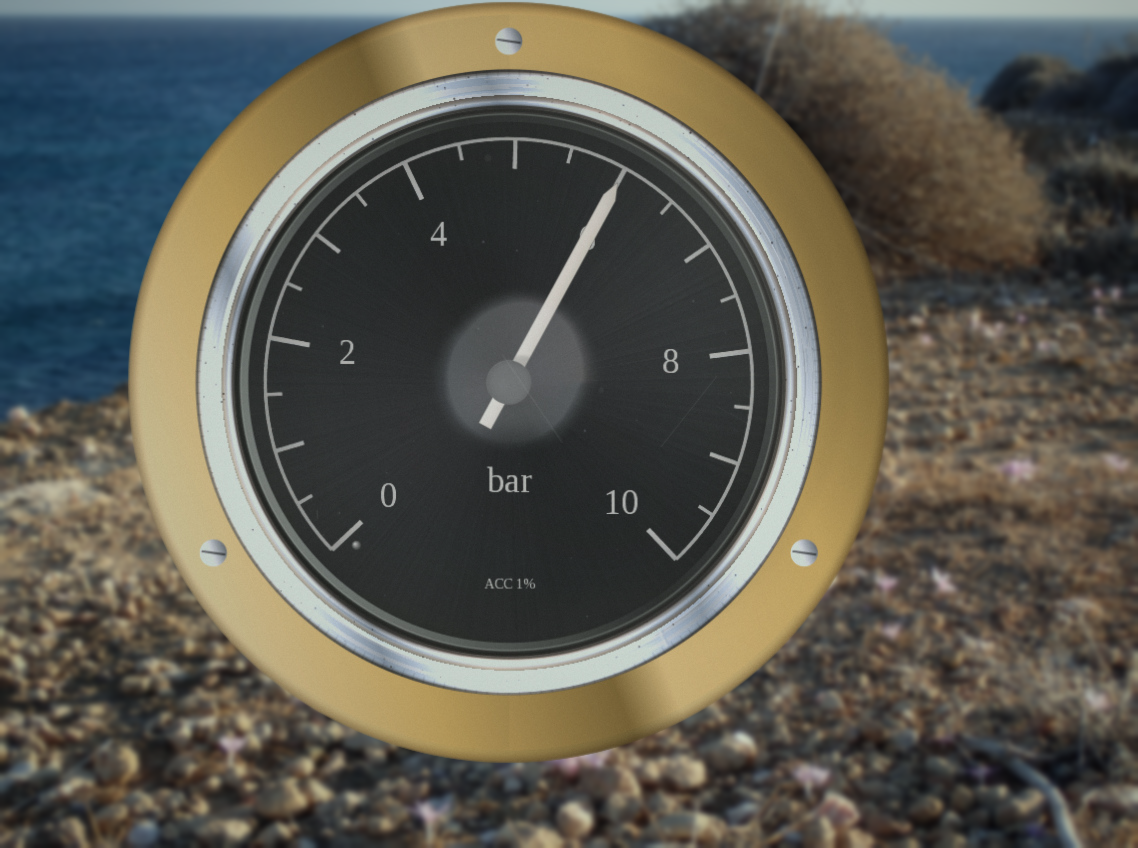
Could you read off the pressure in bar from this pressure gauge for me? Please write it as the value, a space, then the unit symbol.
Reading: 6 bar
